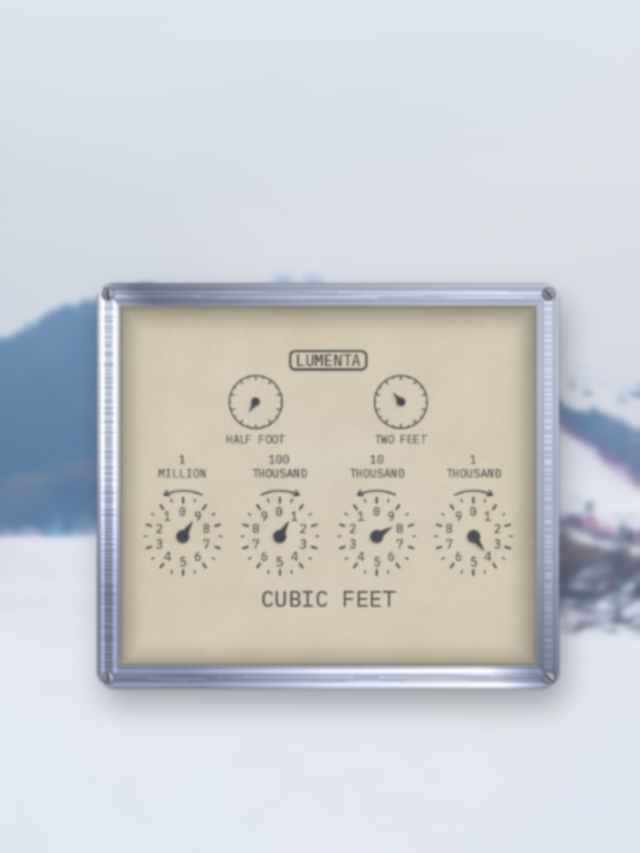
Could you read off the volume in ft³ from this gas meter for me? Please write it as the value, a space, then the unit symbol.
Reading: 908400 ft³
